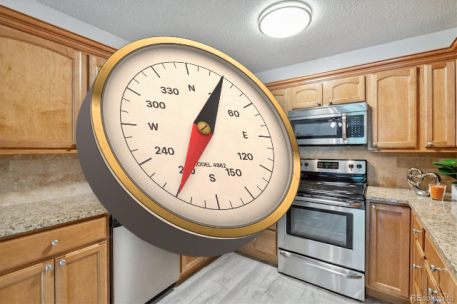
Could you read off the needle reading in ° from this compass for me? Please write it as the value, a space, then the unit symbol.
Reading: 210 °
